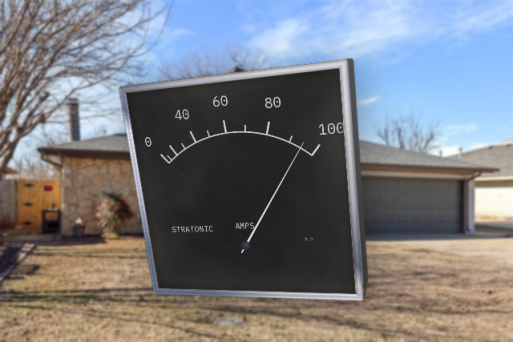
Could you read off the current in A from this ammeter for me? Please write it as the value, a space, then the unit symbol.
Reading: 95 A
